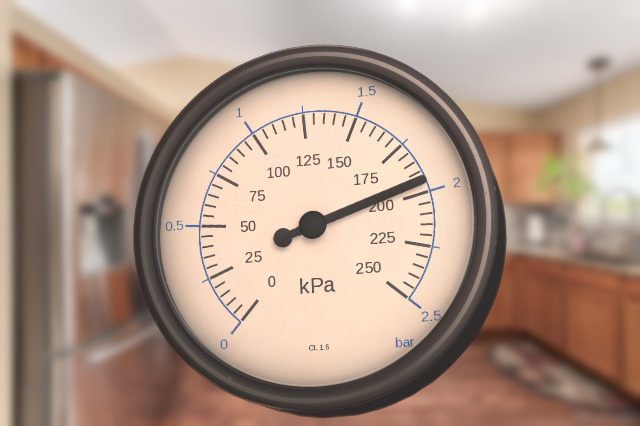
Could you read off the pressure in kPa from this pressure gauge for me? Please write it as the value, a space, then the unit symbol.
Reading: 195 kPa
